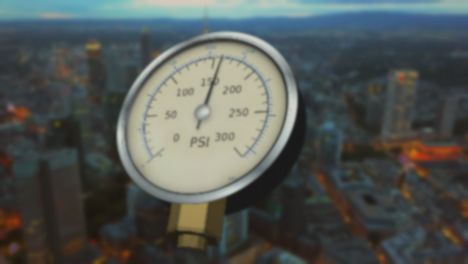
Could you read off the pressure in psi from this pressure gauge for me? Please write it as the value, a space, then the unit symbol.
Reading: 160 psi
